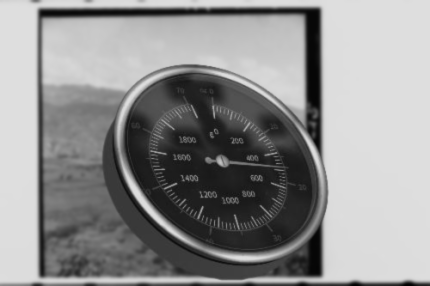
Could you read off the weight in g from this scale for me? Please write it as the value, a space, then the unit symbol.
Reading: 500 g
